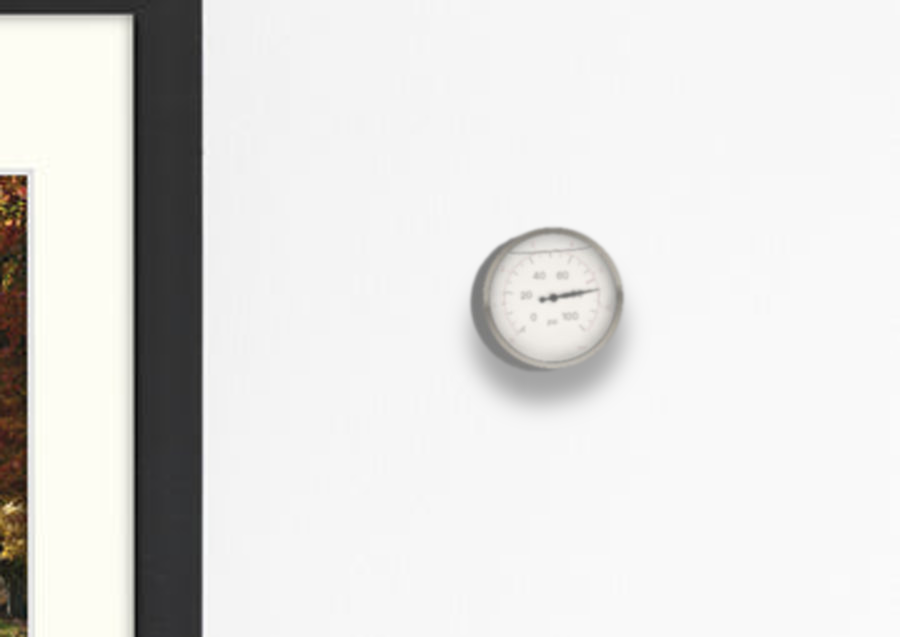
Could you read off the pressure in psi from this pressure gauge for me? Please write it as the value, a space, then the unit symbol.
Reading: 80 psi
